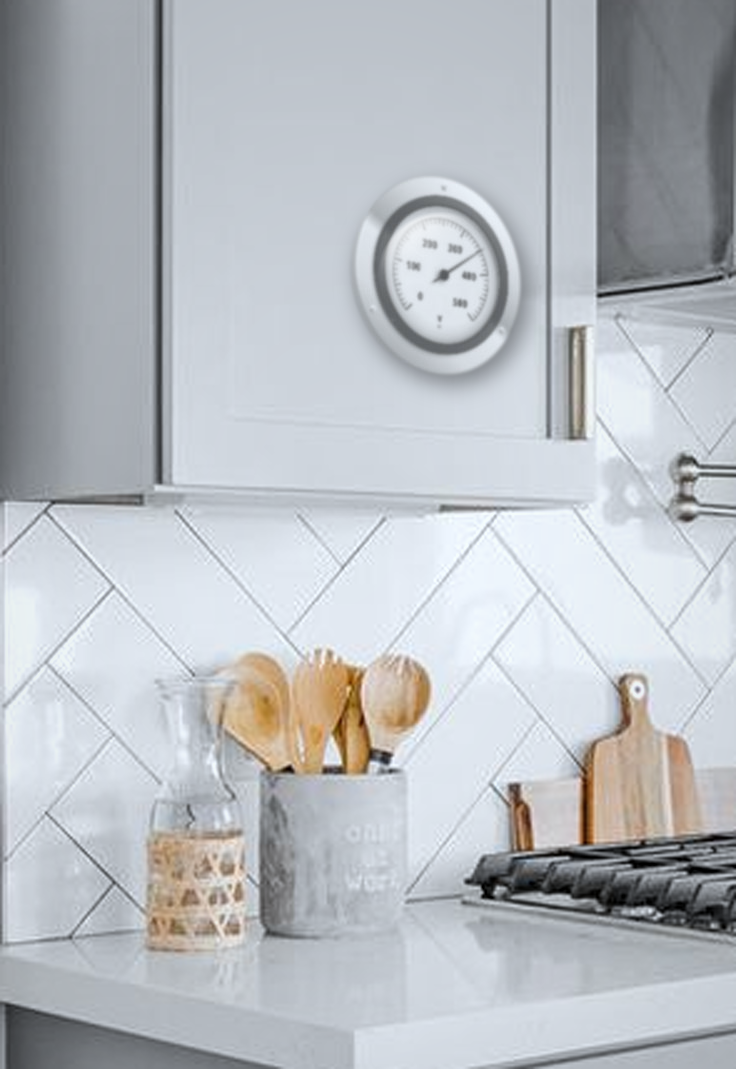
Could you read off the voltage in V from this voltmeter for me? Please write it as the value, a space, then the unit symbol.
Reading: 350 V
